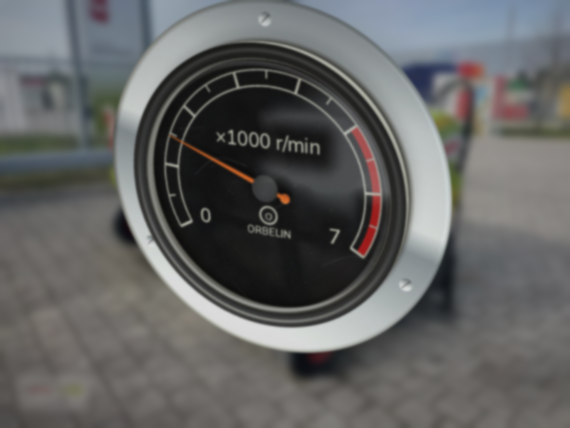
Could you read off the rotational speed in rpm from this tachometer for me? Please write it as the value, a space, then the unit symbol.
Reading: 1500 rpm
